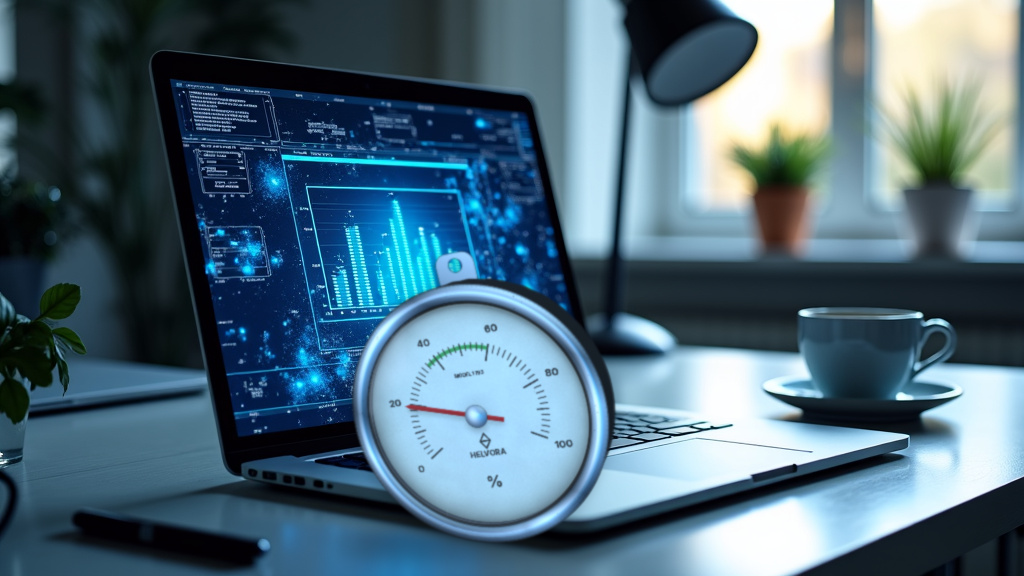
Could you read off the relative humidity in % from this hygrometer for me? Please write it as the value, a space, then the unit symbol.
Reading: 20 %
